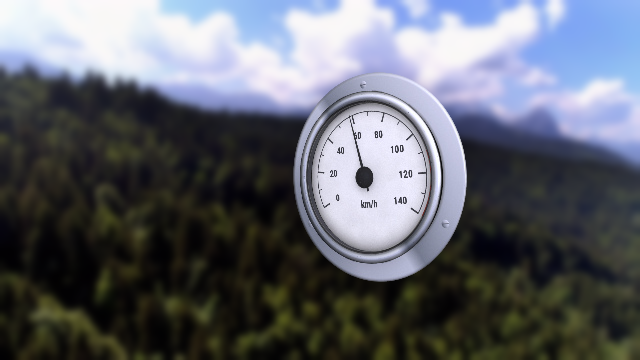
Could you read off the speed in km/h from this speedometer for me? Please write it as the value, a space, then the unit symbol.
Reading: 60 km/h
